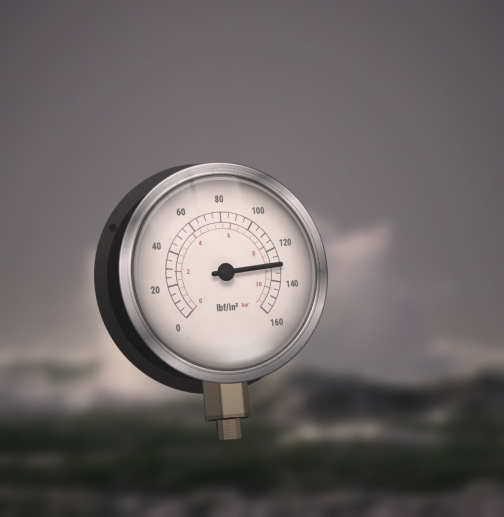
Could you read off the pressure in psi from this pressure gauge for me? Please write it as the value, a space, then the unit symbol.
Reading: 130 psi
